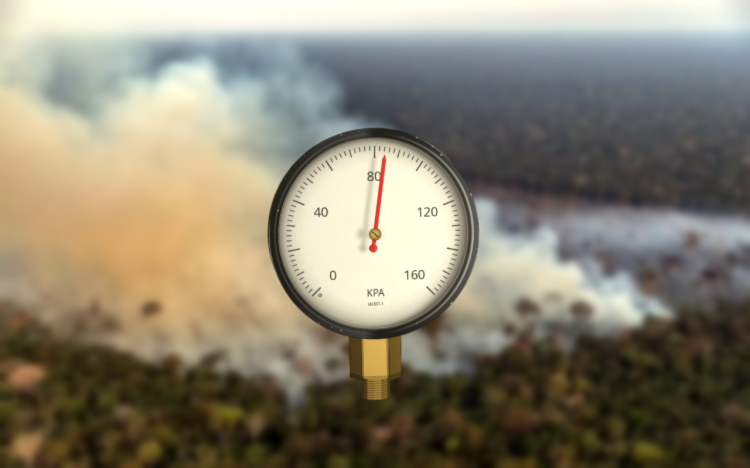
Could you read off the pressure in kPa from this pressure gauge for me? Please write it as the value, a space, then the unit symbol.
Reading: 84 kPa
